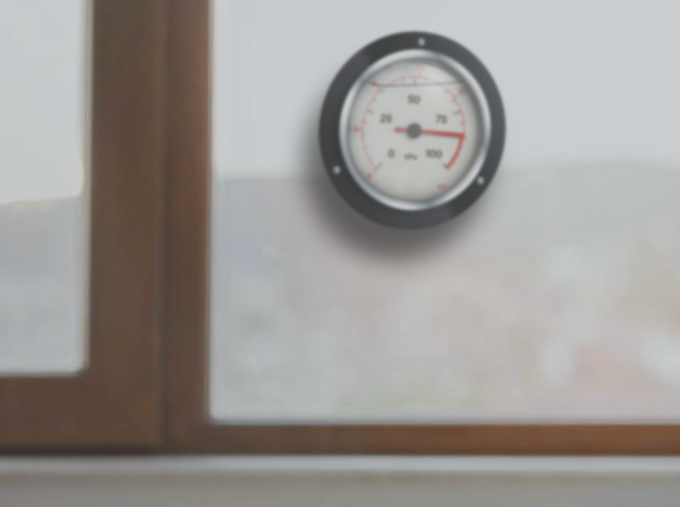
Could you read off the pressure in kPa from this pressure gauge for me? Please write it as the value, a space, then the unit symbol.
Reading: 85 kPa
